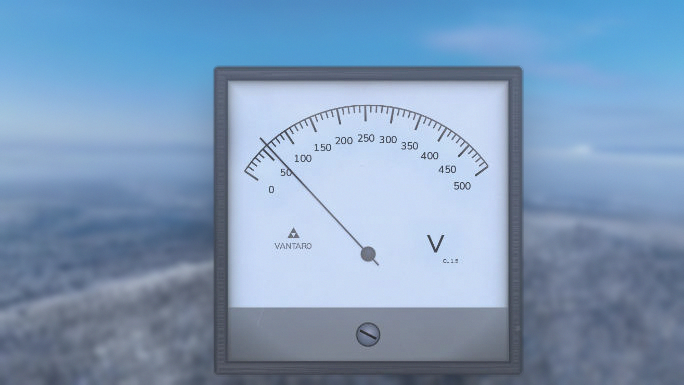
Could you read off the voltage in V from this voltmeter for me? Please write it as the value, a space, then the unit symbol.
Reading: 60 V
